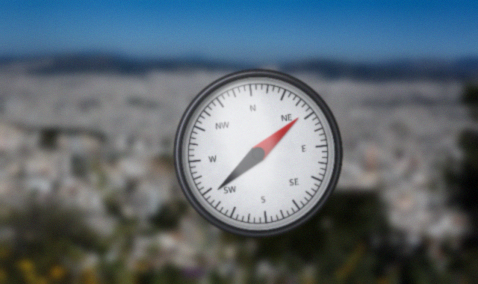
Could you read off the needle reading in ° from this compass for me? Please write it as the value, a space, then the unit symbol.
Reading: 55 °
